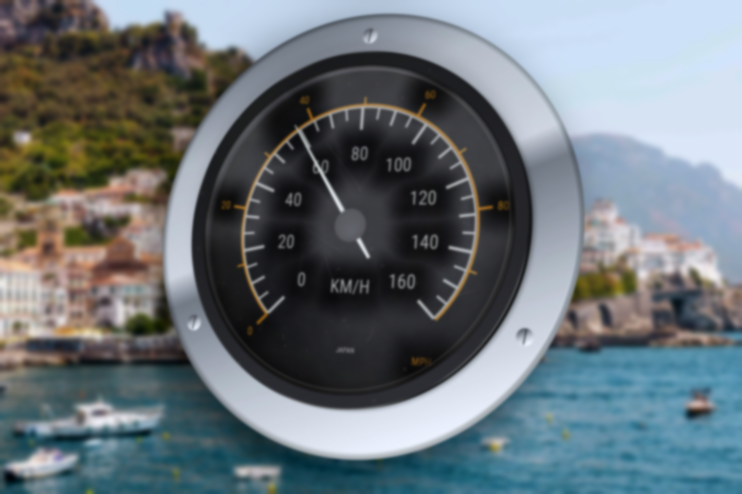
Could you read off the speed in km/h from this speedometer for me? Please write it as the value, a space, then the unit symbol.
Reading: 60 km/h
